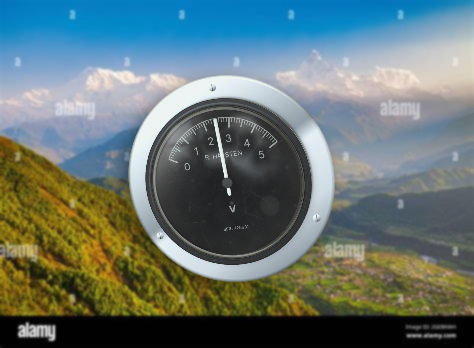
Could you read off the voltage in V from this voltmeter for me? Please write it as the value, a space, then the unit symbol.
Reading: 2.5 V
